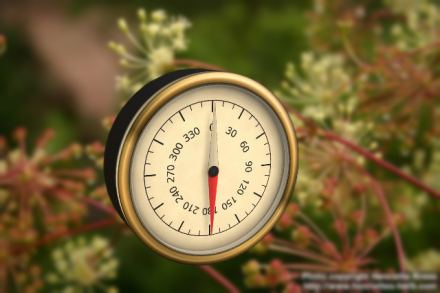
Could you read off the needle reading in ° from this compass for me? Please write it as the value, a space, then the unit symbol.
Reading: 180 °
